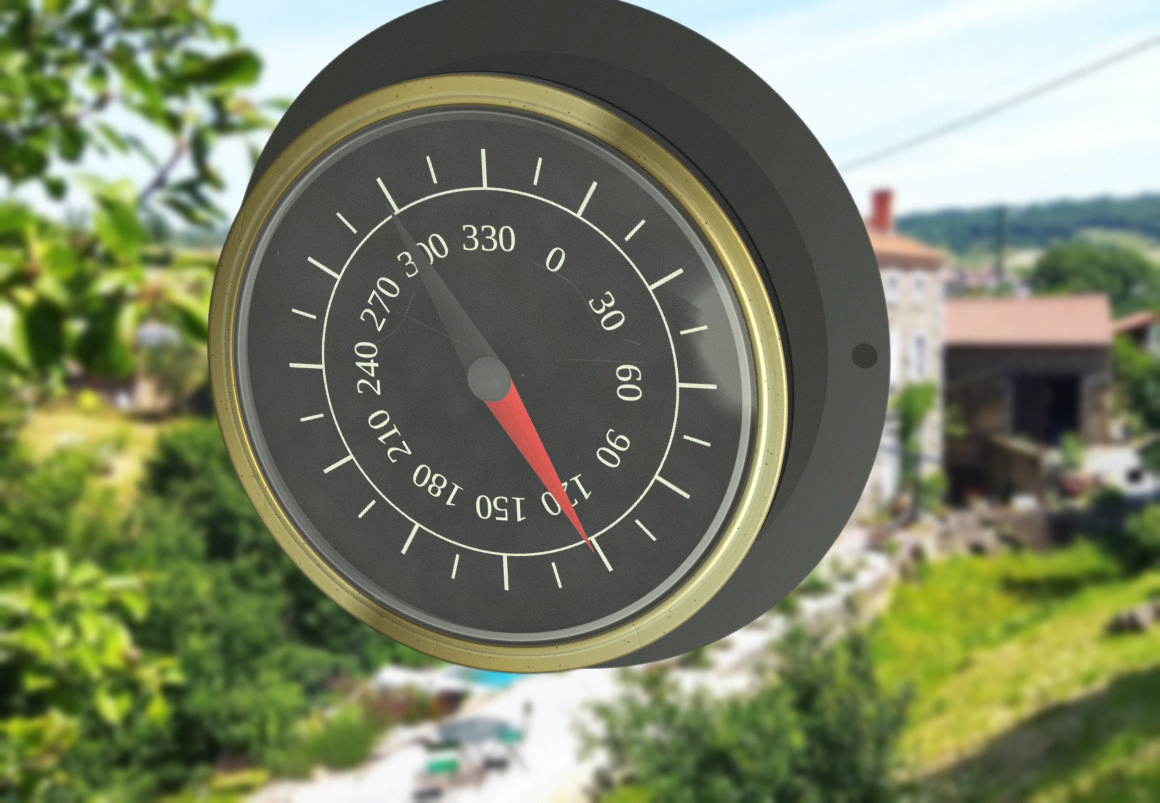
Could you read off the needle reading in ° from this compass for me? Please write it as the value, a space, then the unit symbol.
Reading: 120 °
